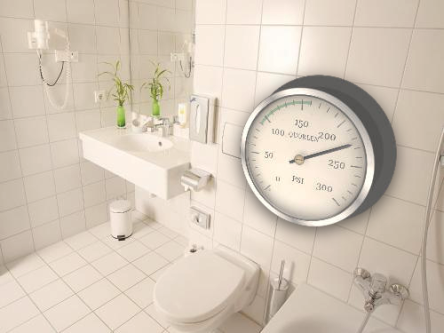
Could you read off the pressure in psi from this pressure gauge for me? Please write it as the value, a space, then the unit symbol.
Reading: 225 psi
